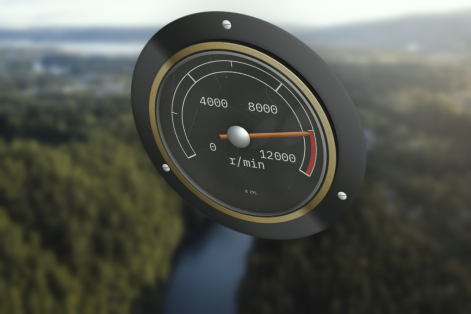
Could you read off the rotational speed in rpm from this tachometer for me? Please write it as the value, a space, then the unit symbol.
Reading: 10000 rpm
